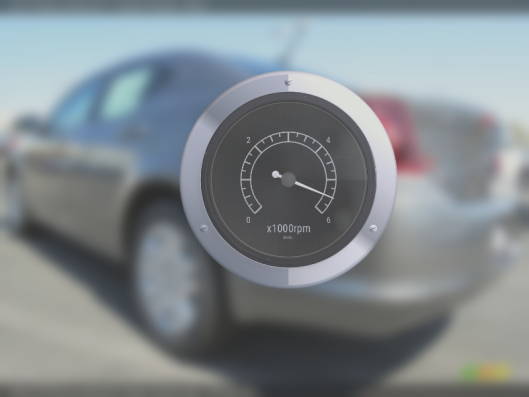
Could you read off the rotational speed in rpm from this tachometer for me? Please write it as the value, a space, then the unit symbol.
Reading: 5500 rpm
